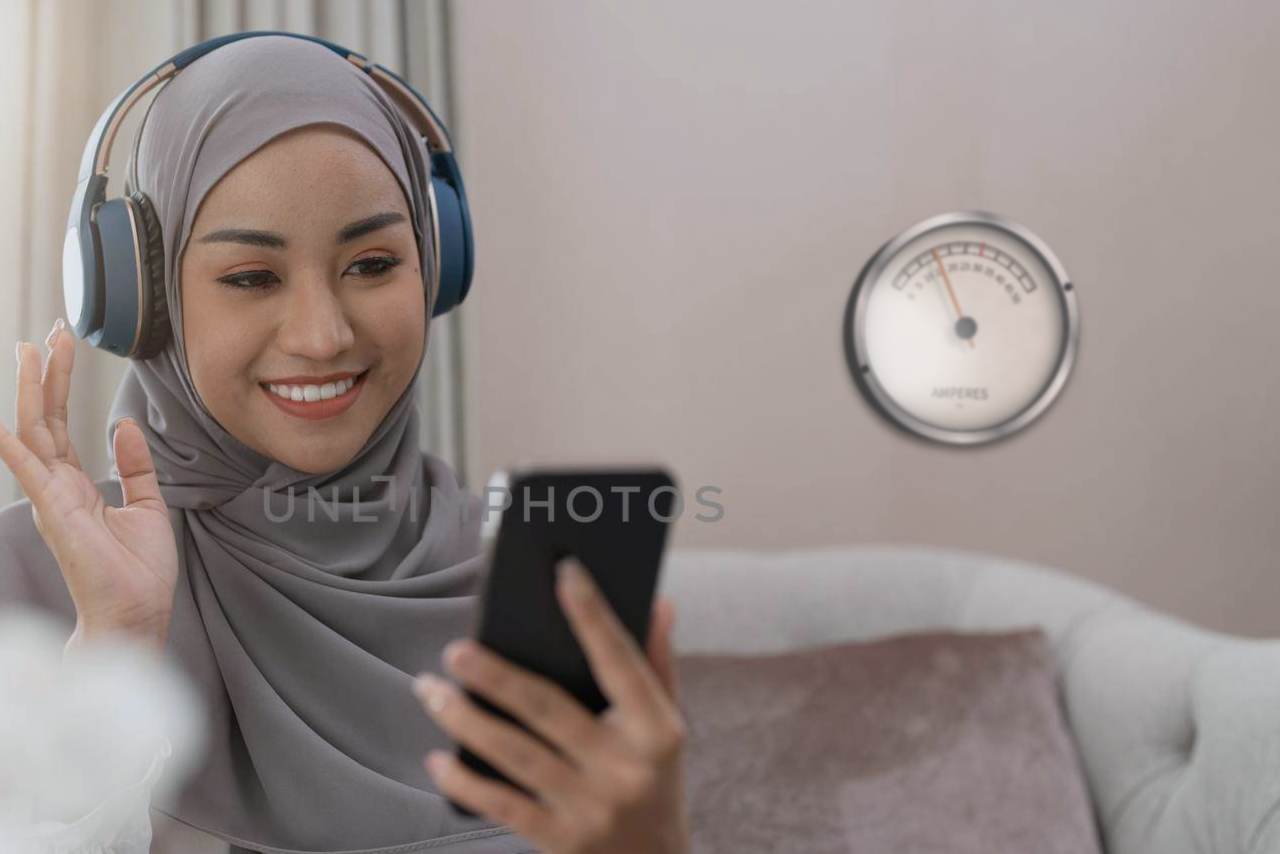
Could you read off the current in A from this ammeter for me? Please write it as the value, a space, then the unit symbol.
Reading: 15 A
